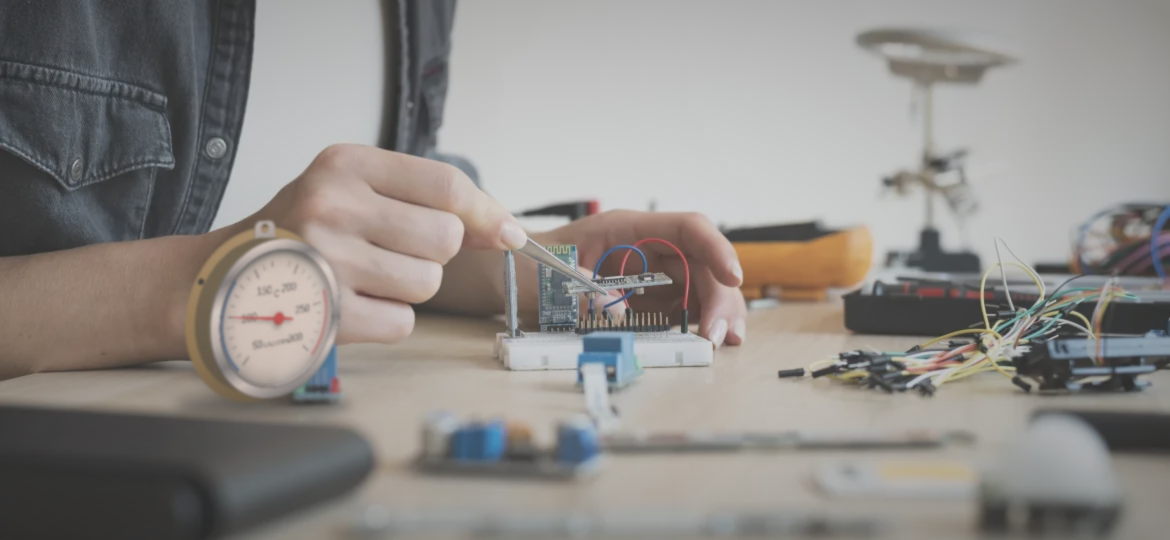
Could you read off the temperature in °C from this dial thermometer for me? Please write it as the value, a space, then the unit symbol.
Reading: 100 °C
